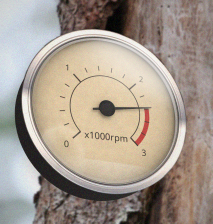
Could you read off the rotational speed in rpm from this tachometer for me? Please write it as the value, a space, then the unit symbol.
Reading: 2400 rpm
